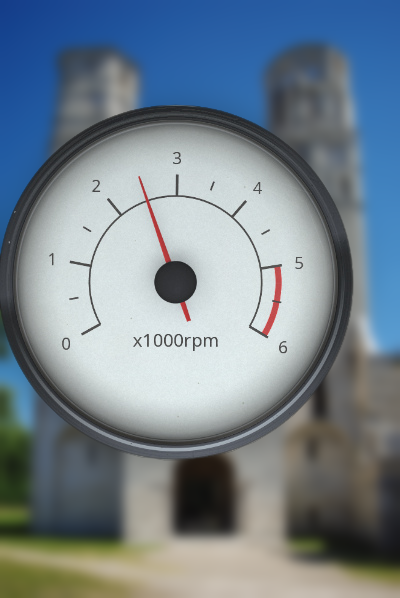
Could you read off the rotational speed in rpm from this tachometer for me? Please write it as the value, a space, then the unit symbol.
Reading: 2500 rpm
